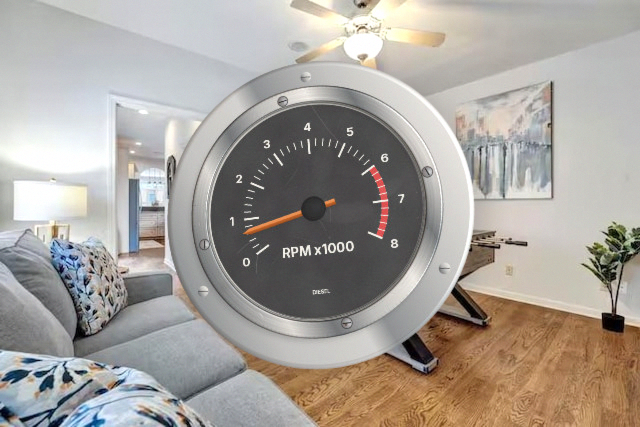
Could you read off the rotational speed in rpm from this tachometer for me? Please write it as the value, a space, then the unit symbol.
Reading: 600 rpm
